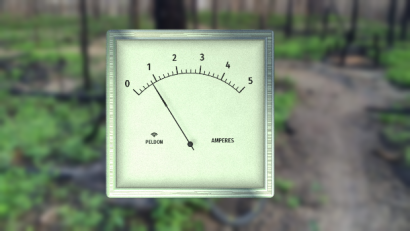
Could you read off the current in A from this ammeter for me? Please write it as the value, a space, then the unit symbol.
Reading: 0.8 A
